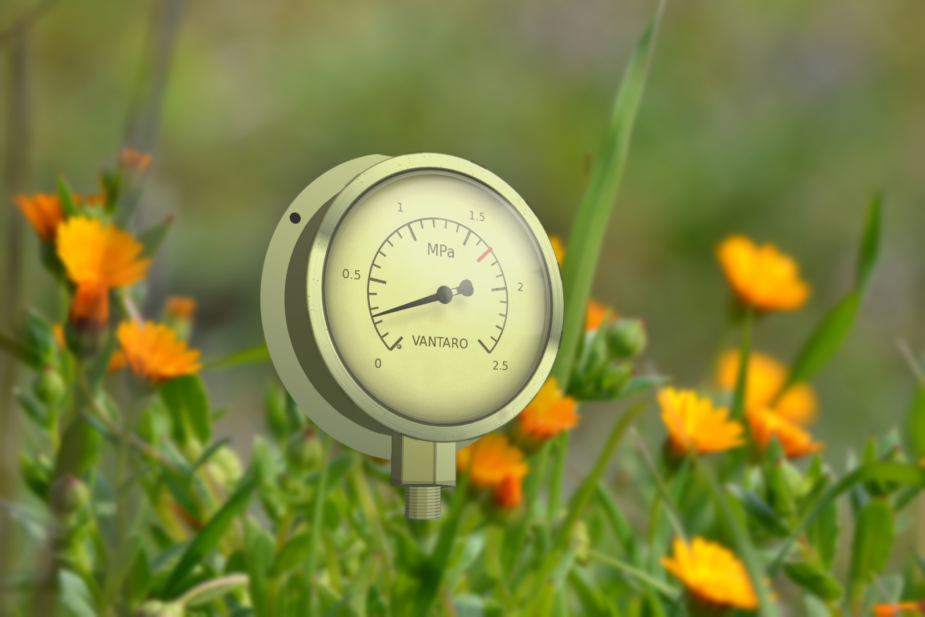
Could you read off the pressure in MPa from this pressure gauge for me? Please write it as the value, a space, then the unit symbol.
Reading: 0.25 MPa
